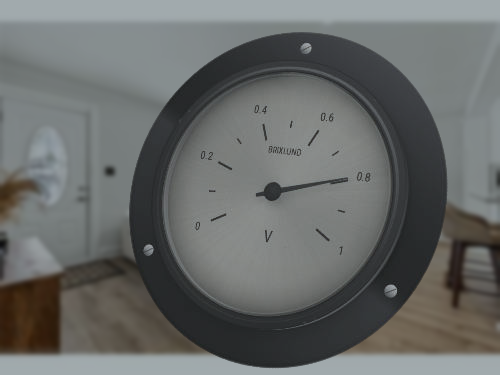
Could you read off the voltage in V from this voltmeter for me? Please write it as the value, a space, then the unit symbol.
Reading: 0.8 V
